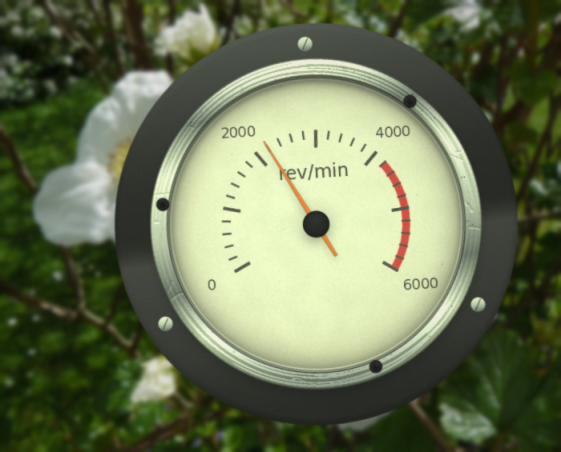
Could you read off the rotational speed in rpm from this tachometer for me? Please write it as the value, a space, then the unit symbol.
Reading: 2200 rpm
